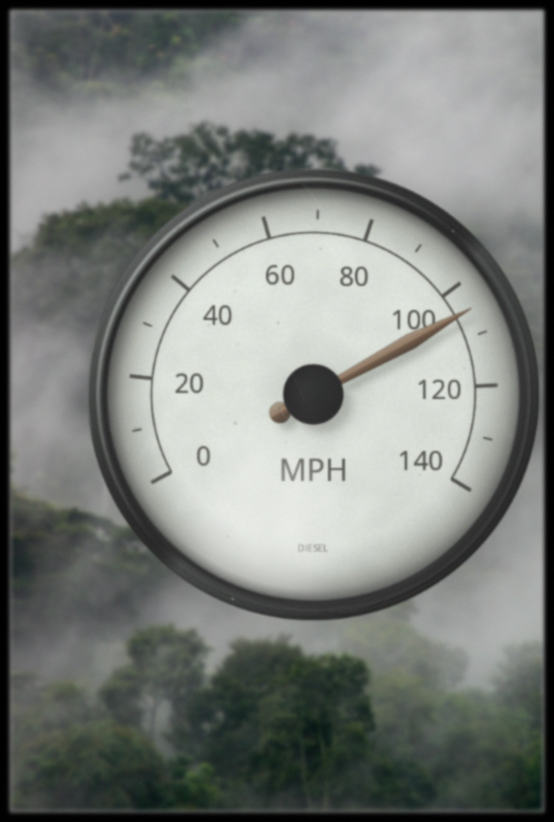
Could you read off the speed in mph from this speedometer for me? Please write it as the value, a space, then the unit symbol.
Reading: 105 mph
